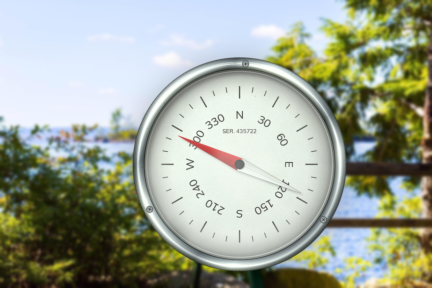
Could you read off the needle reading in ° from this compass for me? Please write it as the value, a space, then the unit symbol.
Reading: 295 °
